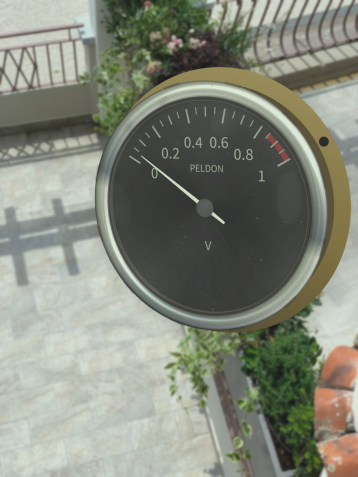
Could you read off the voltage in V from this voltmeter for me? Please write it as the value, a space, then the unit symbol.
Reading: 0.05 V
